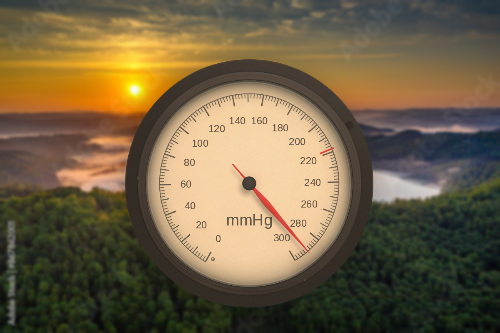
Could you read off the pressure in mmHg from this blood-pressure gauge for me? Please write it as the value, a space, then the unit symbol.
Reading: 290 mmHg
